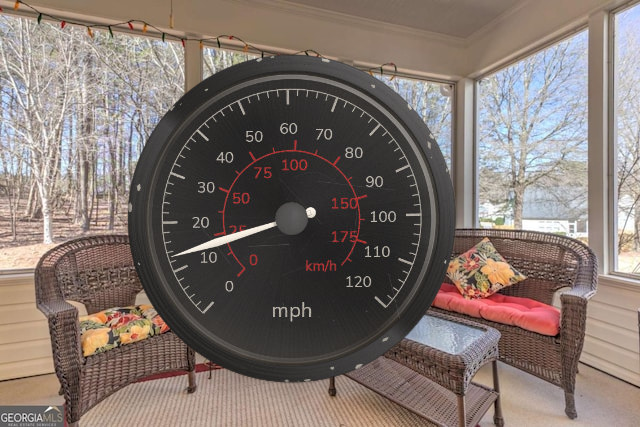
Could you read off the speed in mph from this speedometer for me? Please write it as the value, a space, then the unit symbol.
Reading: 13 mph
